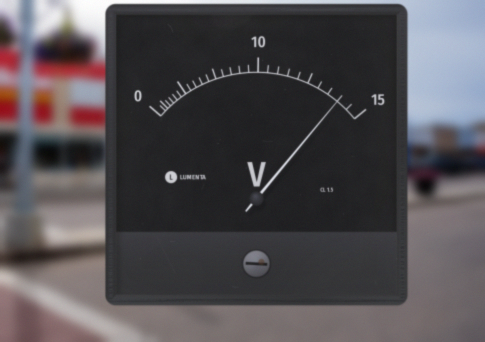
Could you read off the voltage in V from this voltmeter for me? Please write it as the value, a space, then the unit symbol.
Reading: 14 V
